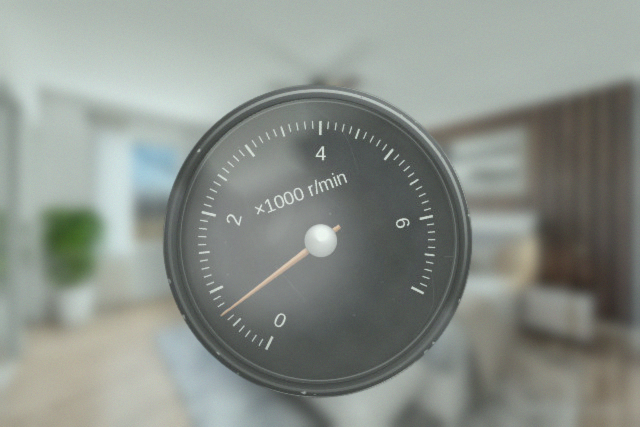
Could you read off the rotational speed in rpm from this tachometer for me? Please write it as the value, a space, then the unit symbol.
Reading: 700 rpm
